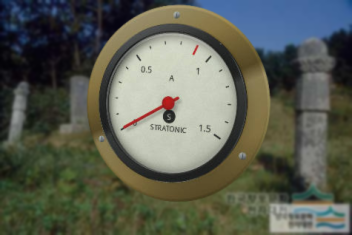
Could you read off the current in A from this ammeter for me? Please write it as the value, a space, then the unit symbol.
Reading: 0 A
